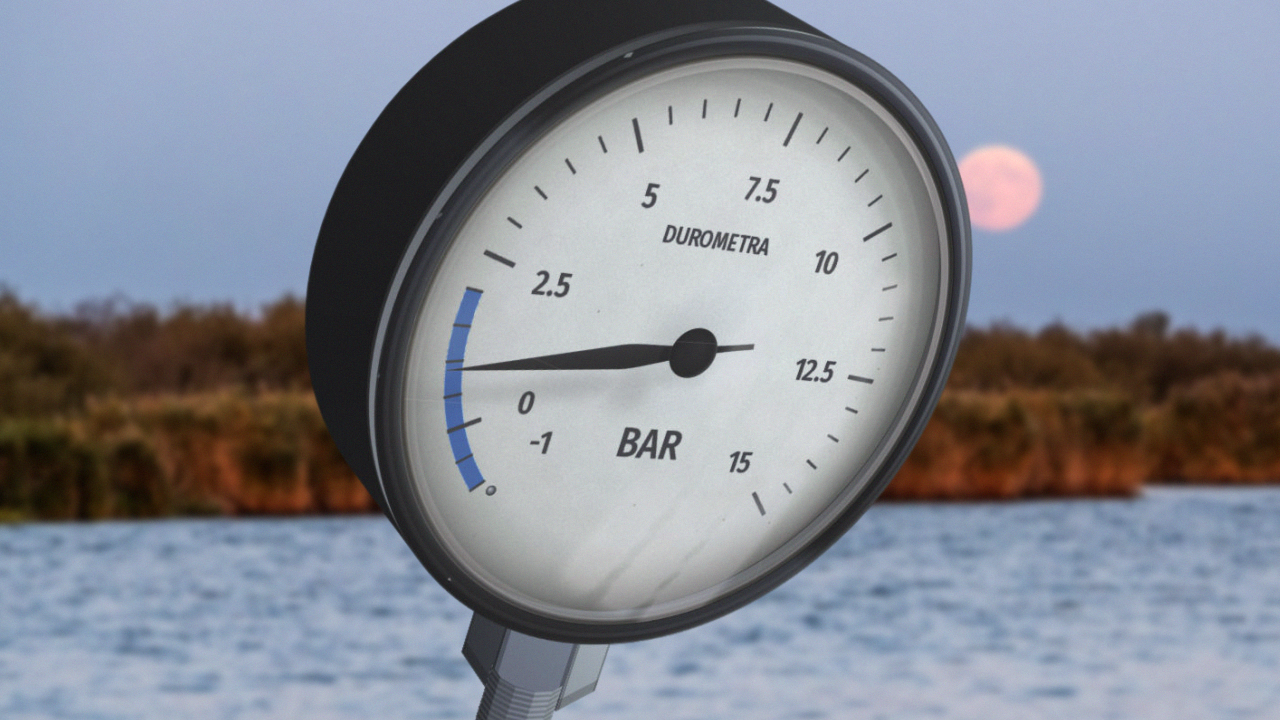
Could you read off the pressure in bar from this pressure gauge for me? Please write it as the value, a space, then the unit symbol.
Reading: 1 bar
